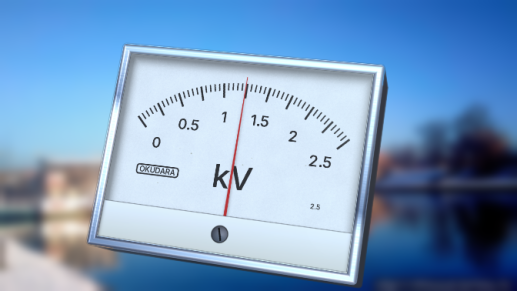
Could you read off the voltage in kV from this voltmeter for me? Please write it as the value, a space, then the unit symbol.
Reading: 1.25 kV
